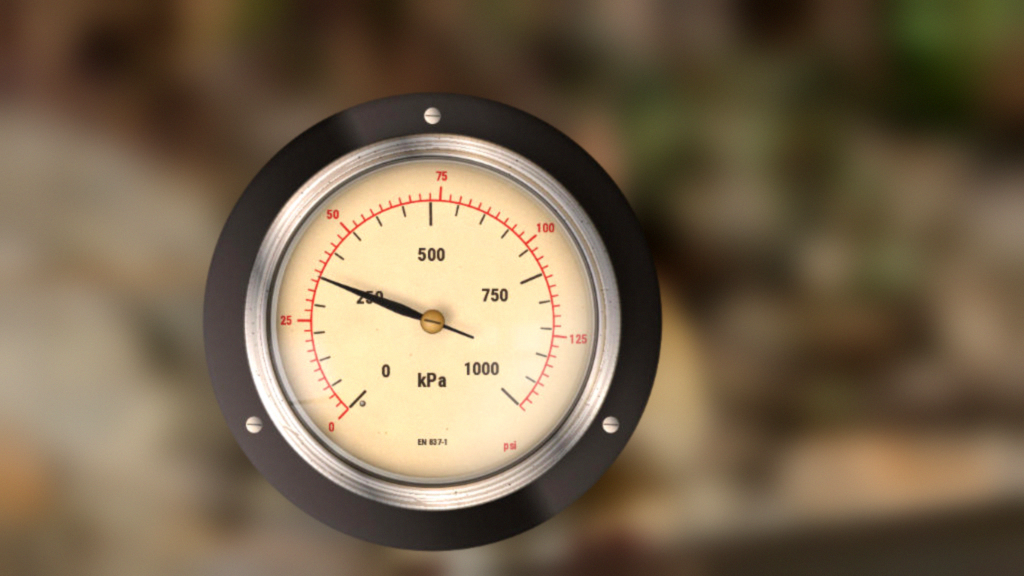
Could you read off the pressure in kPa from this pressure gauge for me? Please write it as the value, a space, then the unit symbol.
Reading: 250 kPa
